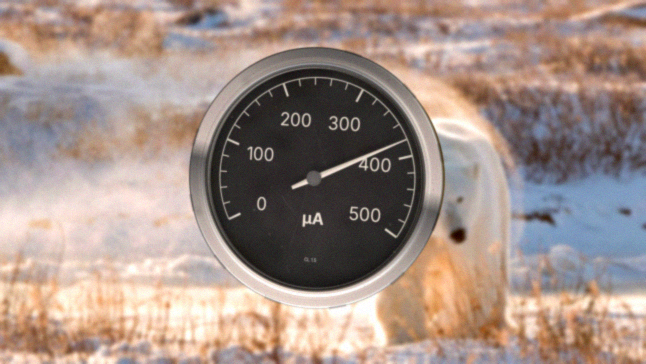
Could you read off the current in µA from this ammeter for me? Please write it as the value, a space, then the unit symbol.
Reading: 380 µA
